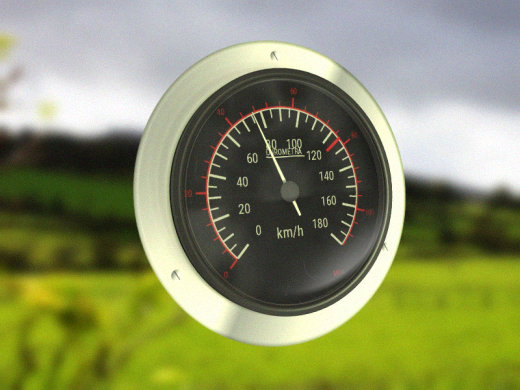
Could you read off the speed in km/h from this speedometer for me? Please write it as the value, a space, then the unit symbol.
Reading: 75 km/h
